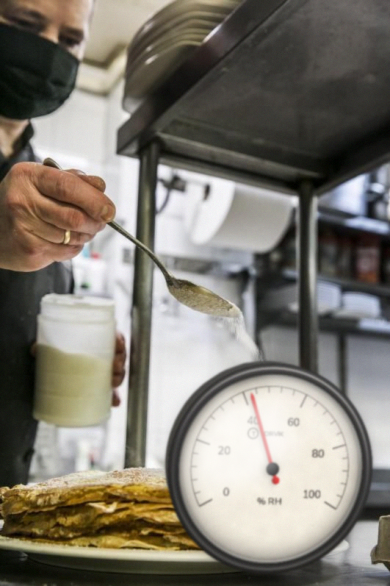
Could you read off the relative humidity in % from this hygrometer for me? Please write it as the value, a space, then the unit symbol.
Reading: 42 %
